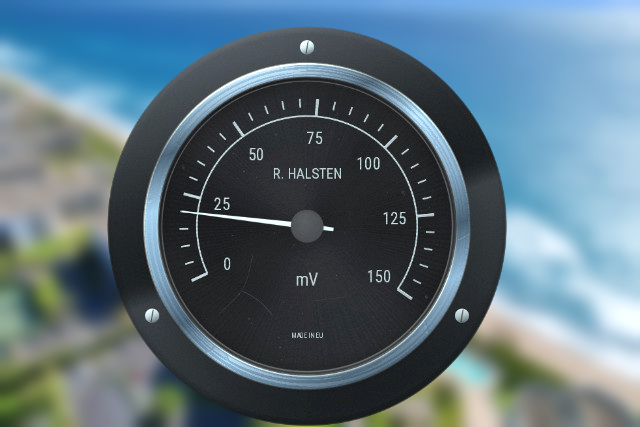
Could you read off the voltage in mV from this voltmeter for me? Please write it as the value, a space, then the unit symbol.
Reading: 20 mV
